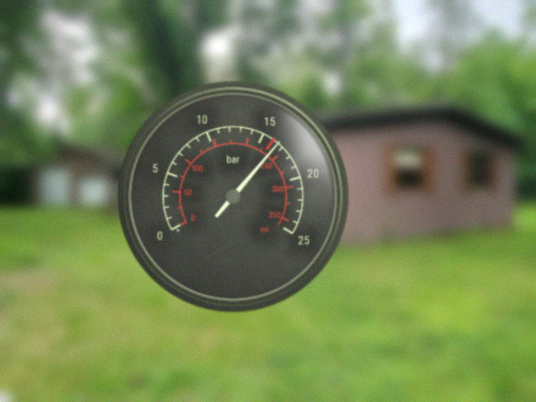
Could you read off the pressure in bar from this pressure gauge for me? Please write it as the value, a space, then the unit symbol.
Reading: 16.5 bar
